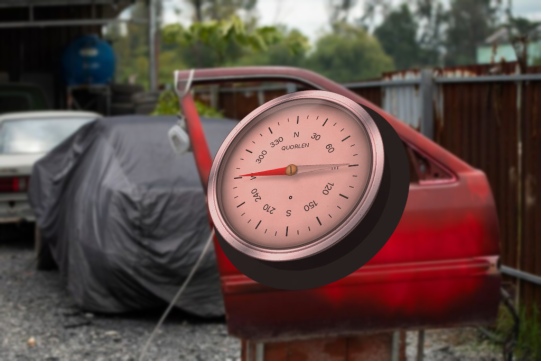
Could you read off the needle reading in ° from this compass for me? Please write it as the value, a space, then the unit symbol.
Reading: 270 °
